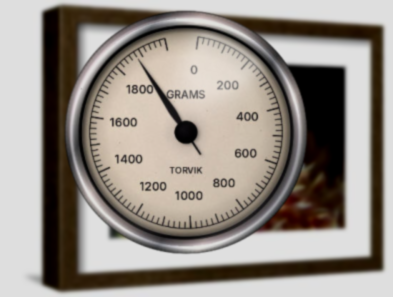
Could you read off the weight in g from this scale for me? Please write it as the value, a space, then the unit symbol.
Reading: 1880 g
